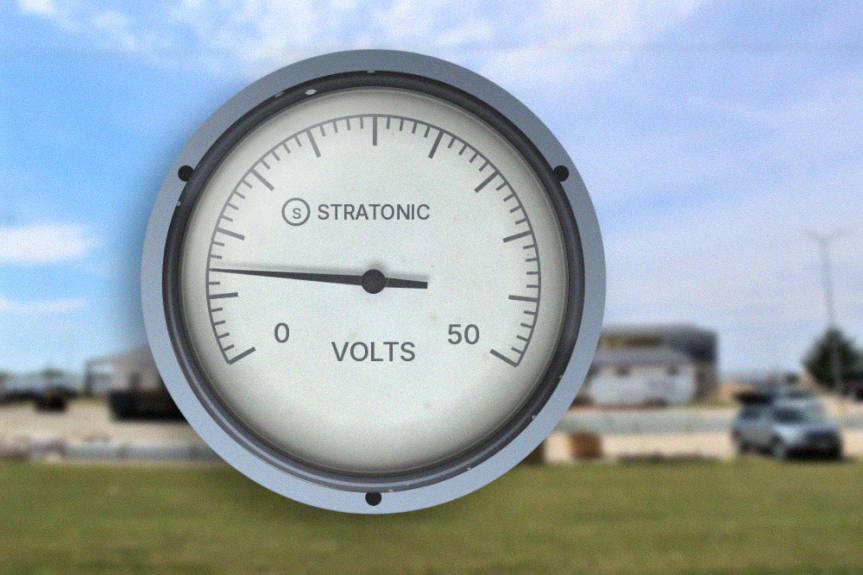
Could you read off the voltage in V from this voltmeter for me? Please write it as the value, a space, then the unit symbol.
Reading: 7 V
